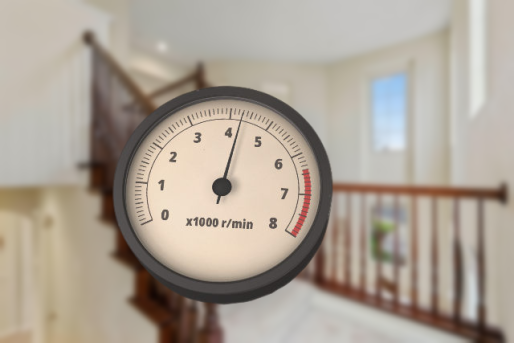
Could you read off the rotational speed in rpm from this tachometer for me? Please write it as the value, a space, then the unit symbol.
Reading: 4300 rpm
